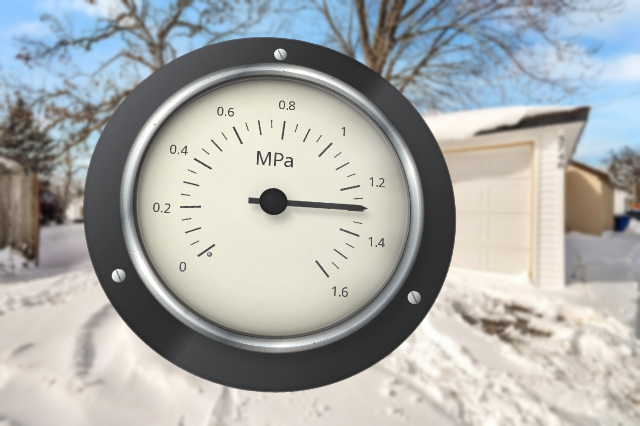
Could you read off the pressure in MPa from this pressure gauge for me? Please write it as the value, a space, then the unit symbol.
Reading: 1.3 MPa
